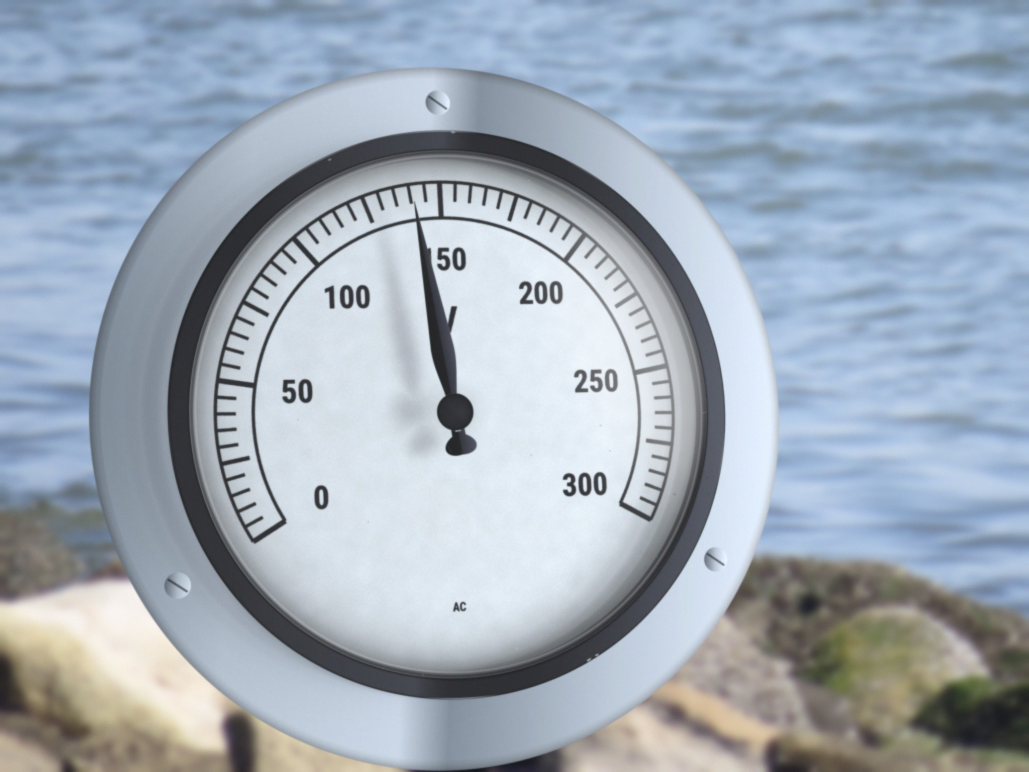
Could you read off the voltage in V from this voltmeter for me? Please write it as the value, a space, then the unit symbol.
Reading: 140 V
